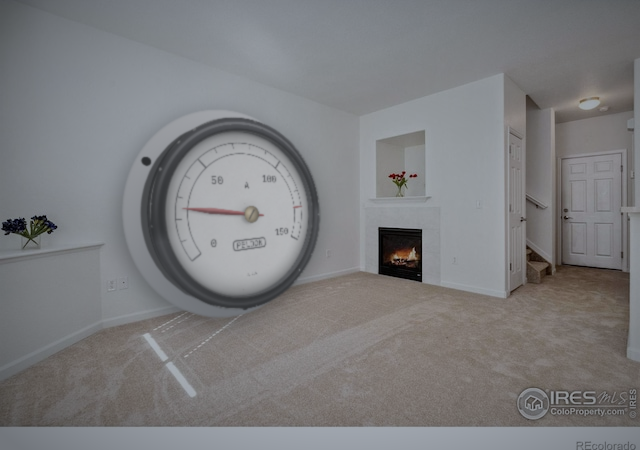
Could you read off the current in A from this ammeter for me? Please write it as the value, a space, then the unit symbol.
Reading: 25 A
